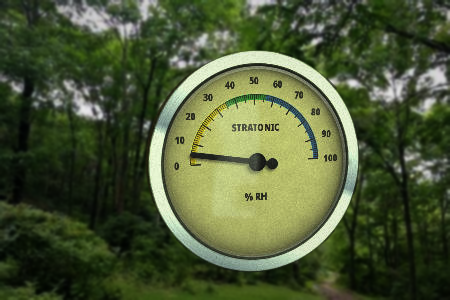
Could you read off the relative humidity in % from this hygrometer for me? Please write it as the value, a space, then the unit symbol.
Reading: 5 %
